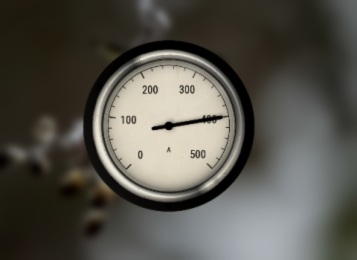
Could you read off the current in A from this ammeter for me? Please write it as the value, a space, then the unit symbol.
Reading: 400 A
